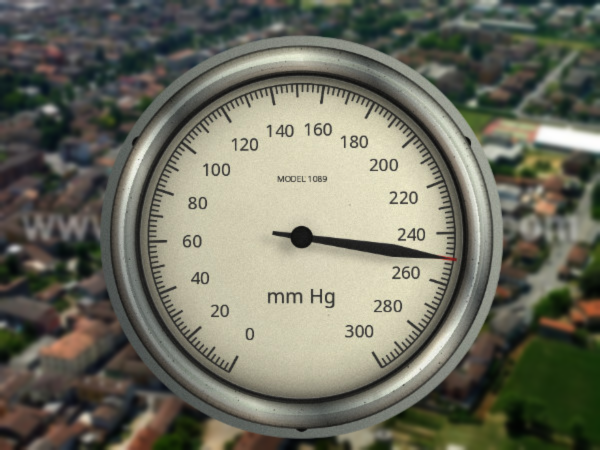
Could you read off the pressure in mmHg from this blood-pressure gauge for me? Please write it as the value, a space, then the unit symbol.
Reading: 250 mmHg
